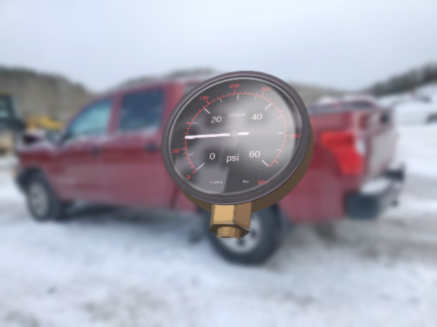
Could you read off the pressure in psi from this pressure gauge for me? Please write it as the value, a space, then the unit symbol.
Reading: 10 psi
